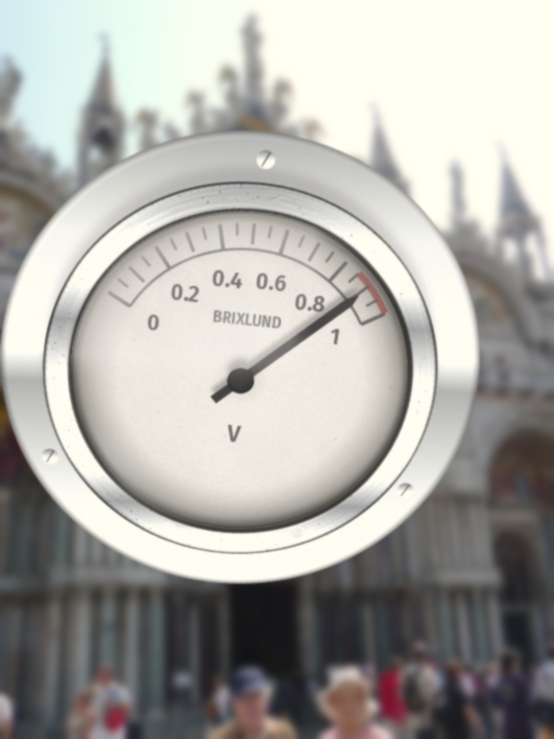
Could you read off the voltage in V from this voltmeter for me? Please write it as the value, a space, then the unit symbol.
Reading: 0.9 V
